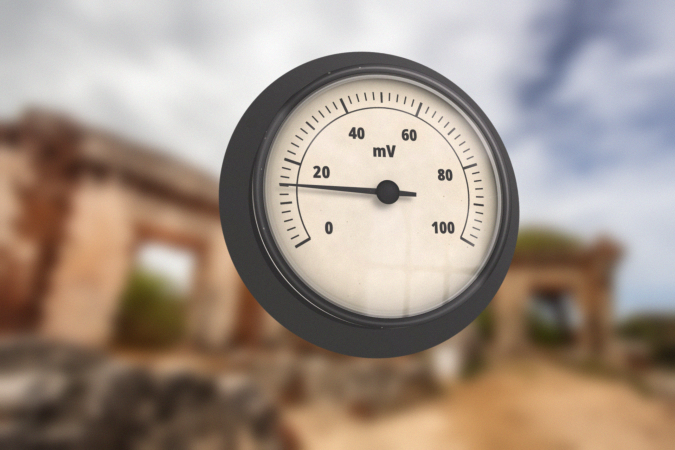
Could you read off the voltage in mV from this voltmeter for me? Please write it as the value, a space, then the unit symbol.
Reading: 14 mV
